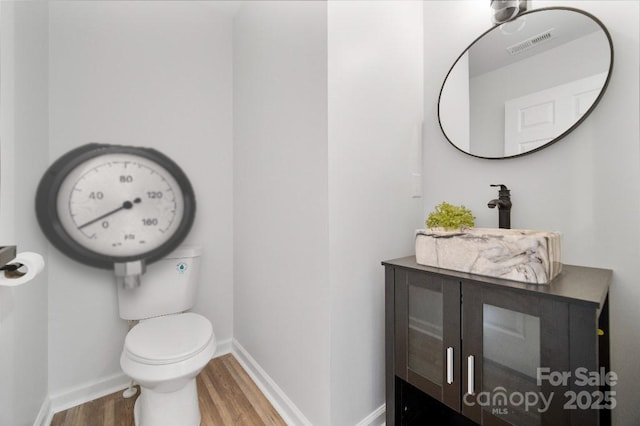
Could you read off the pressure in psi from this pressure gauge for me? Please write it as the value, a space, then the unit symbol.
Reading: 10 psi
